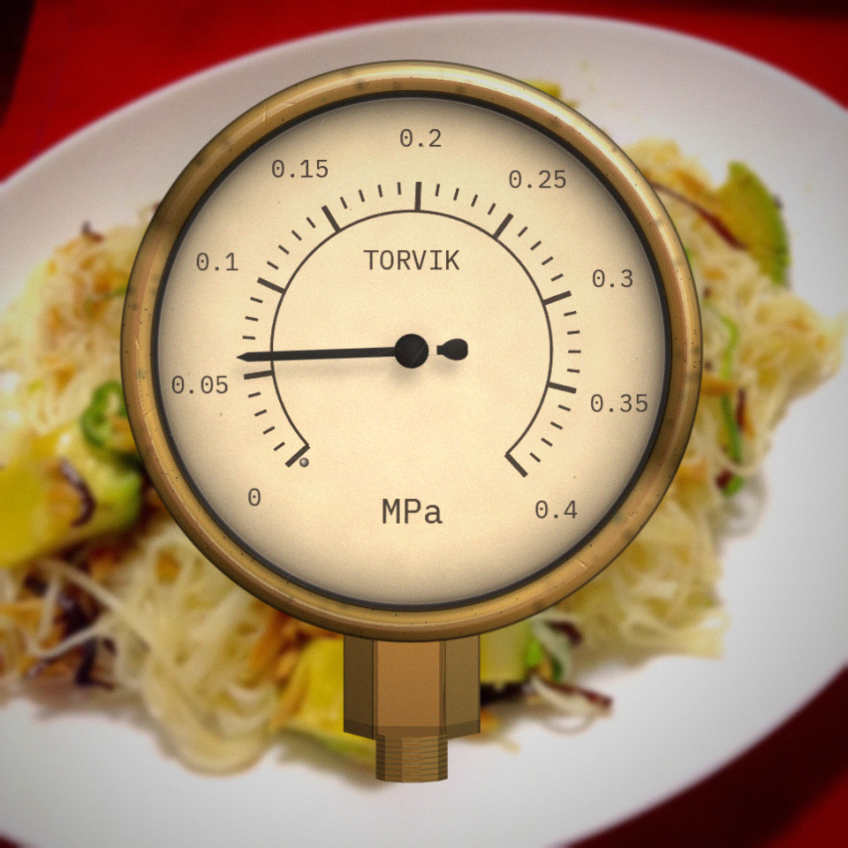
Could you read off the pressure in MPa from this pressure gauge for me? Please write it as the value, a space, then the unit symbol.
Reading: 0.06 MPa
